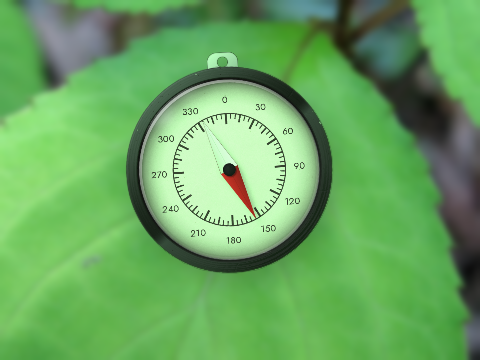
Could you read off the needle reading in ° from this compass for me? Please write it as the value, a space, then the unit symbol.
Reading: 155 °
